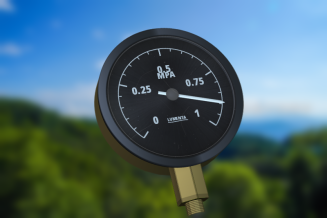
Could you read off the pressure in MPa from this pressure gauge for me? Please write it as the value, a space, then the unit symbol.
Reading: 0.9 MPa
